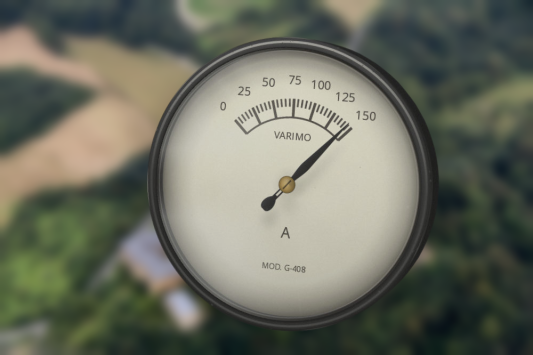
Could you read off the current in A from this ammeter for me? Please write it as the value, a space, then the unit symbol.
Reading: 145 A
